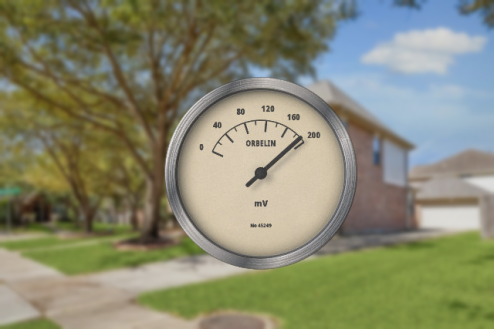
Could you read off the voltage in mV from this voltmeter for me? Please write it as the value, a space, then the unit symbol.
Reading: 190 mV
